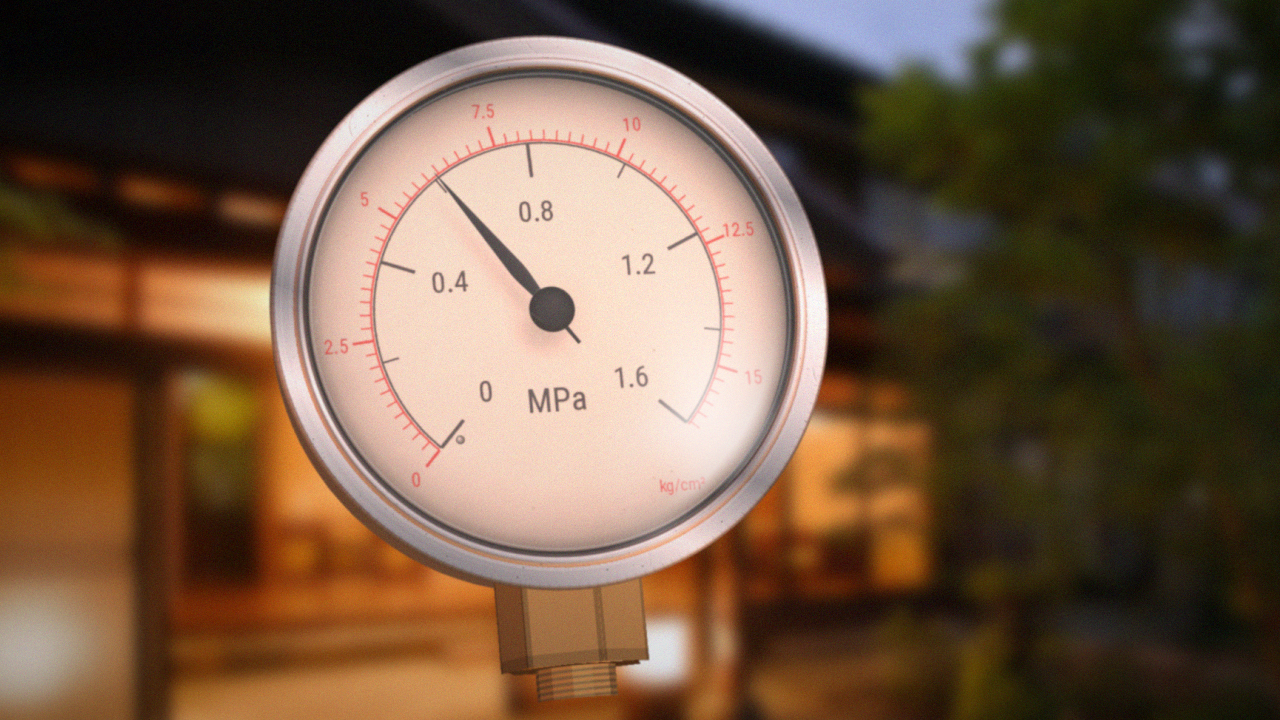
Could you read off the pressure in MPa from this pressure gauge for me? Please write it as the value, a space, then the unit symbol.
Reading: 0.6 MPa
